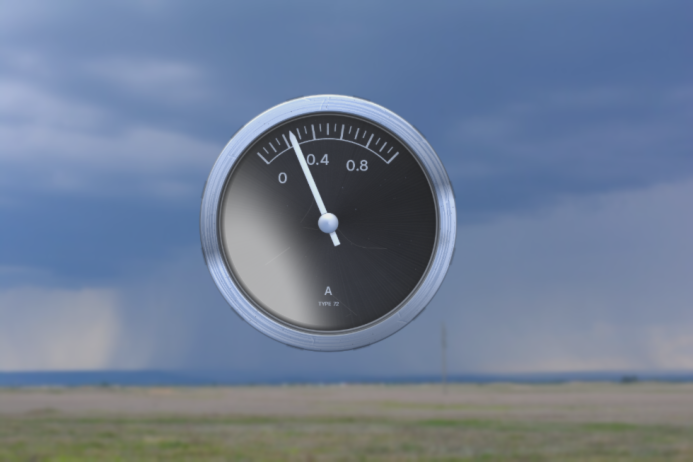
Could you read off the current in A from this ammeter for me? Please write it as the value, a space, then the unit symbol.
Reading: 0.25 A
